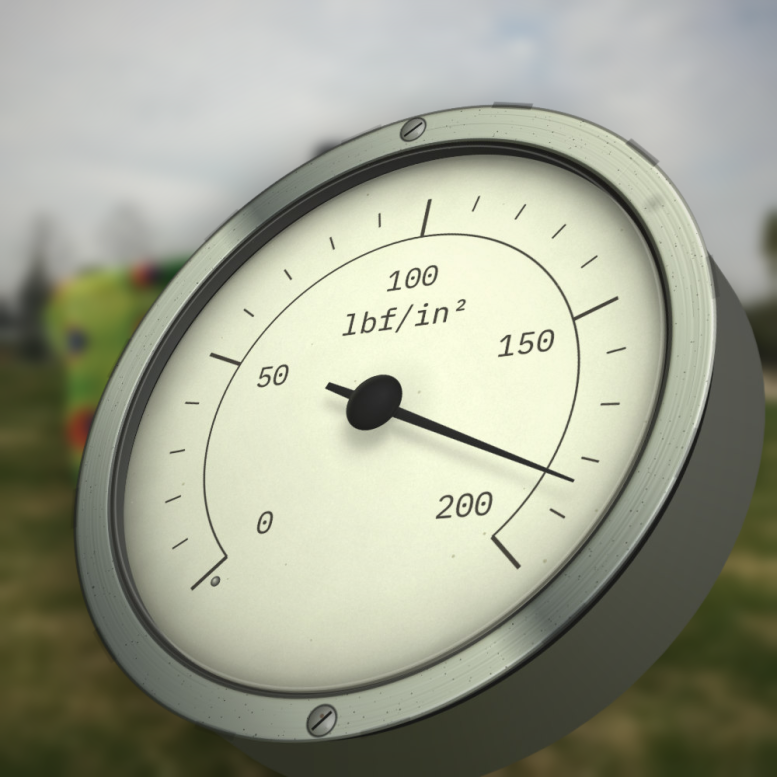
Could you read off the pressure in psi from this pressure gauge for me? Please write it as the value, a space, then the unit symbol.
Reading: 185 psi
